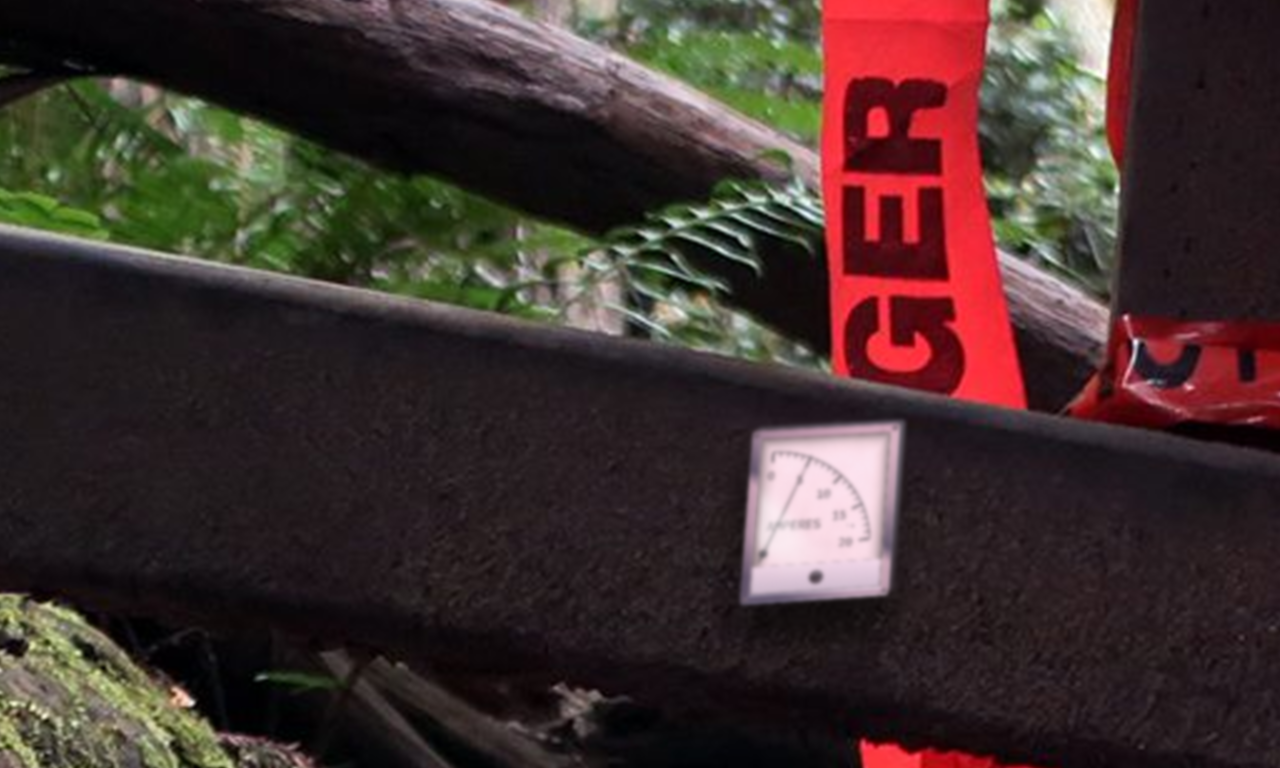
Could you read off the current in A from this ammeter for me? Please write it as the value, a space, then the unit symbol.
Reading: 5 A
